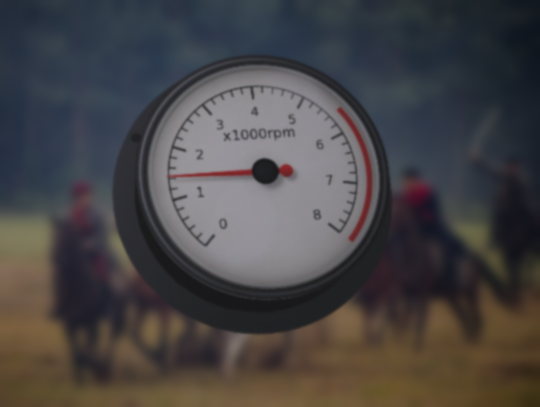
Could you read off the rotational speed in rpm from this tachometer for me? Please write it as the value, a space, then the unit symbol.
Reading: 1400 rpm
